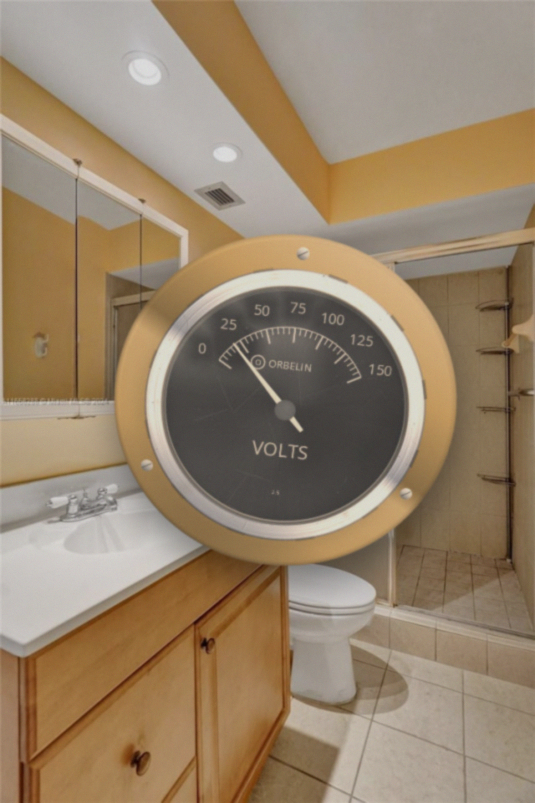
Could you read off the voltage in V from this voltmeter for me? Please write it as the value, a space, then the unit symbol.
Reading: 20 V
